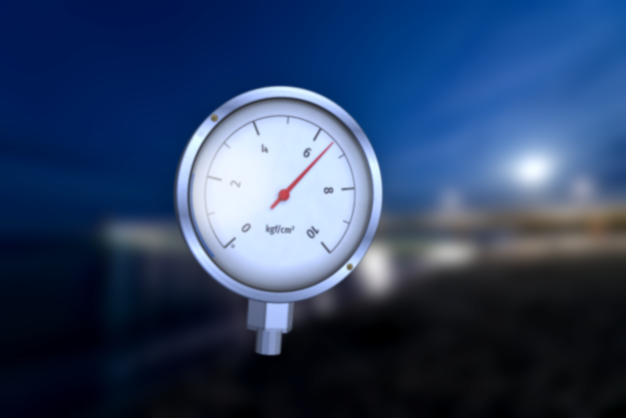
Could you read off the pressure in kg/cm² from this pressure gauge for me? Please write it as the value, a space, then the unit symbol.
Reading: 6.5 kg/cm²
